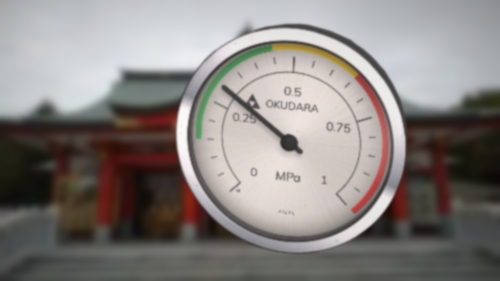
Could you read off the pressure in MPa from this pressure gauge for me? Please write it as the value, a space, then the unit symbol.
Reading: 0.3 MPa
